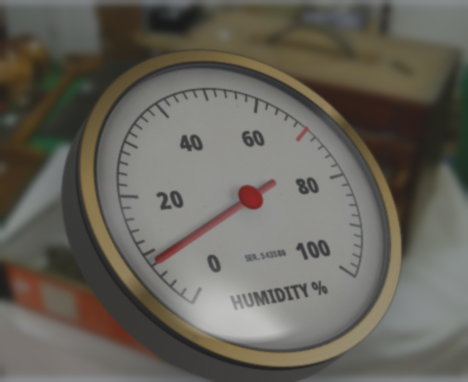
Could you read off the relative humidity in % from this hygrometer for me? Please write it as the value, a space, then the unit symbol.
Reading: 8 %
